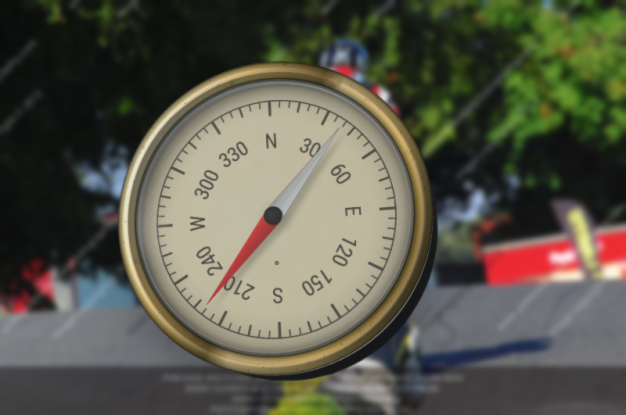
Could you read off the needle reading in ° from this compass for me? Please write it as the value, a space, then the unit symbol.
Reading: 220 °
